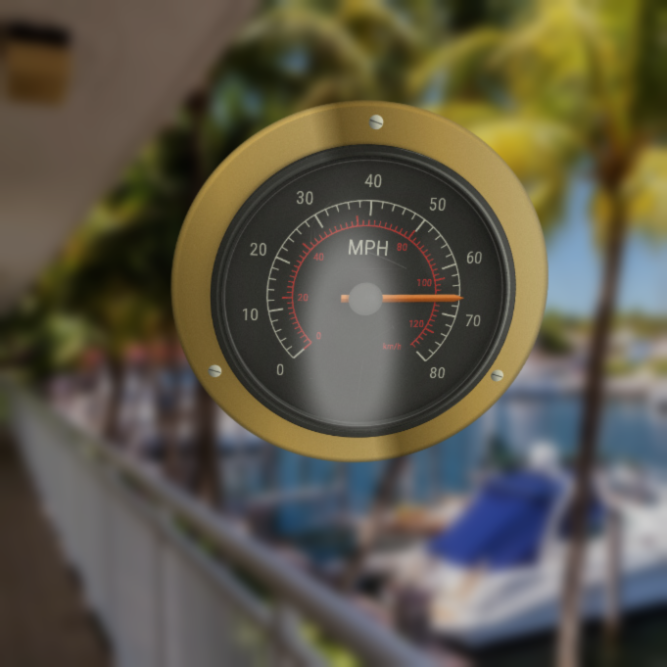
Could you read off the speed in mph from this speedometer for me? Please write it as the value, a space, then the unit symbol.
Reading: 66 mph
